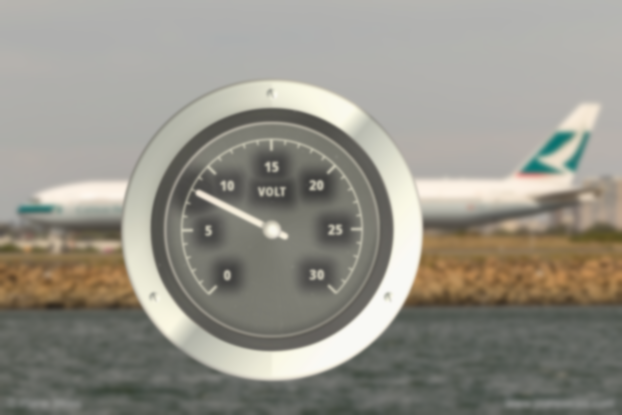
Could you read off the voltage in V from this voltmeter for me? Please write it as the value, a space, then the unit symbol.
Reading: 8 V
